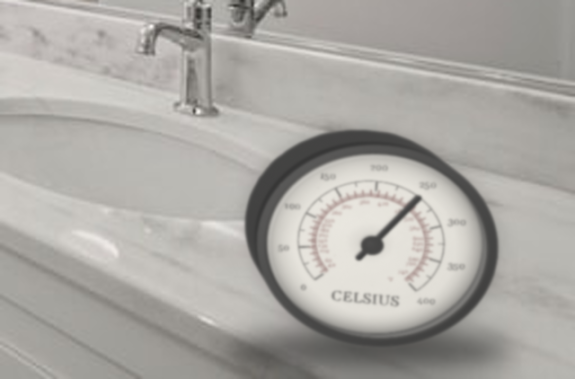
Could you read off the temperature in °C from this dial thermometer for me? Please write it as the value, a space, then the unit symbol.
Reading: 250 °C
